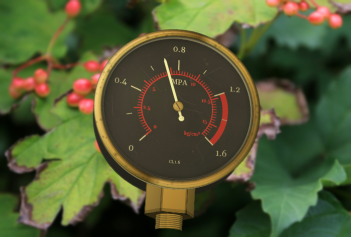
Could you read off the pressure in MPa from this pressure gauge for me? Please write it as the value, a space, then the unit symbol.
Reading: 0.7 MPa
